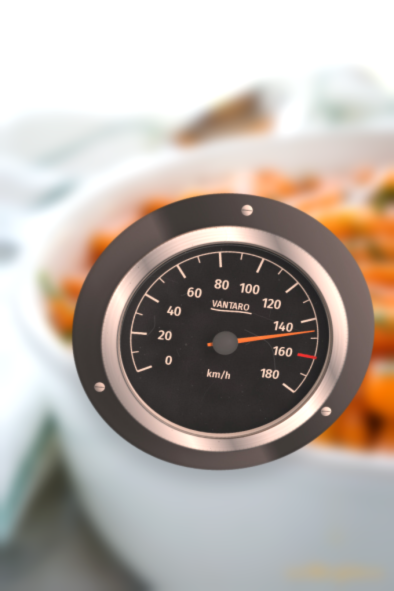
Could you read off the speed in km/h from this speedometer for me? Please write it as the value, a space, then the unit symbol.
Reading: 145 km/h
